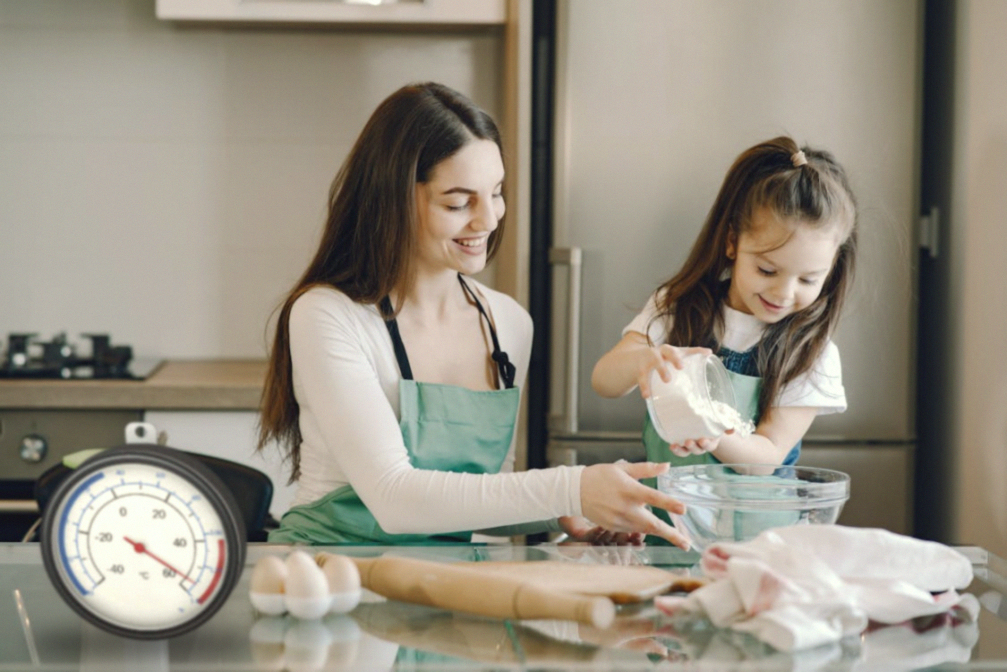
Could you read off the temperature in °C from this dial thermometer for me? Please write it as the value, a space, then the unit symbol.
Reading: 55 °C
